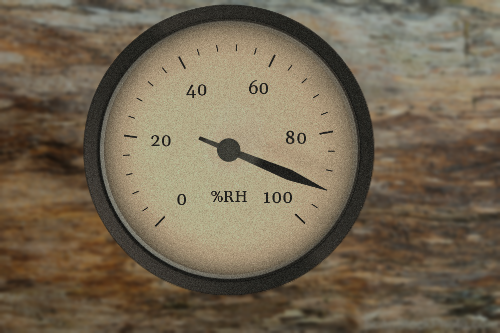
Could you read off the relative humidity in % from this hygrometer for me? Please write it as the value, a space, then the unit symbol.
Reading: 92 %
